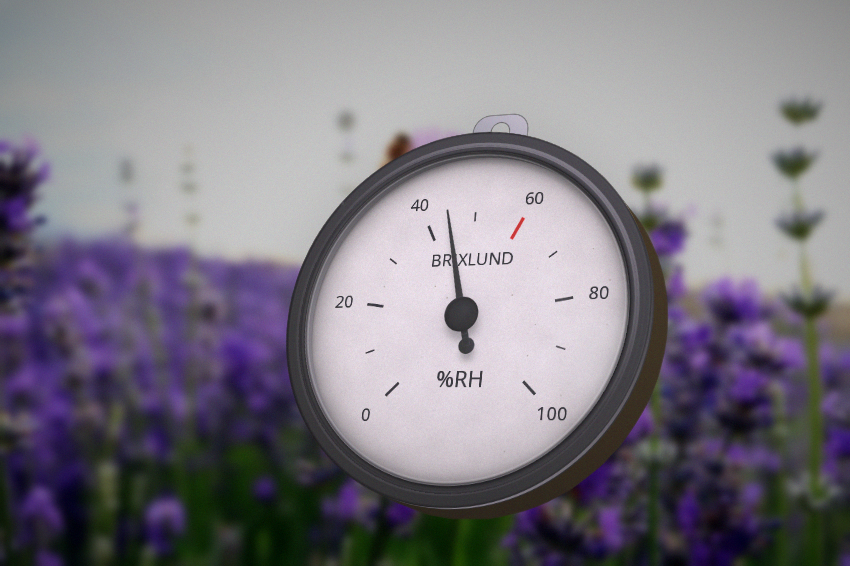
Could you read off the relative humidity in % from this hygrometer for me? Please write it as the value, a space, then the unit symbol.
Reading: 45 %
